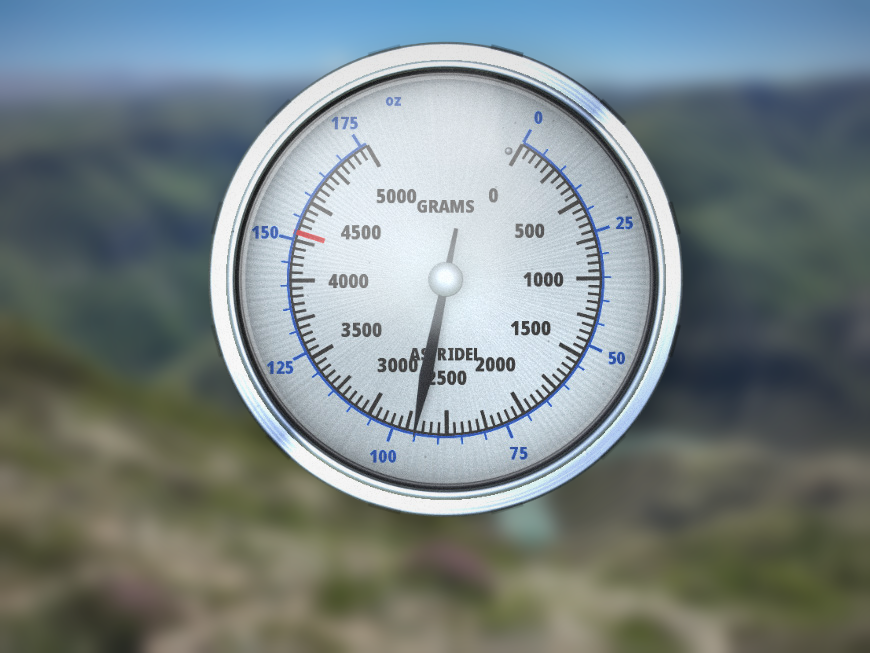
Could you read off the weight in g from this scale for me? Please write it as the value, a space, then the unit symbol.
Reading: 2700 g
